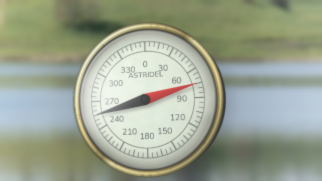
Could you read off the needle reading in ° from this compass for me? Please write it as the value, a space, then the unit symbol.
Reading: 75 °
